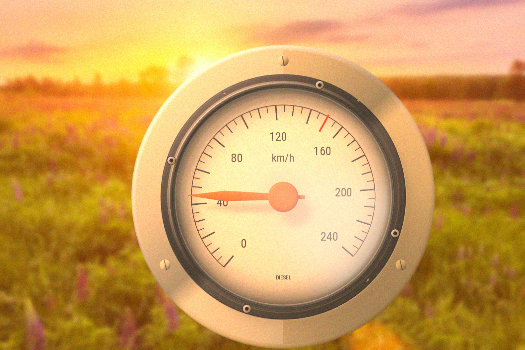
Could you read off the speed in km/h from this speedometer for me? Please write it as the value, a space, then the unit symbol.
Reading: 45 km/h
